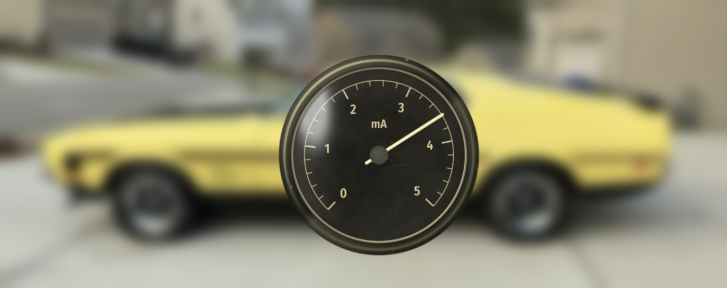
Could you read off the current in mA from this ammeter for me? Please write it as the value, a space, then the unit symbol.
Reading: 3.6 mA
